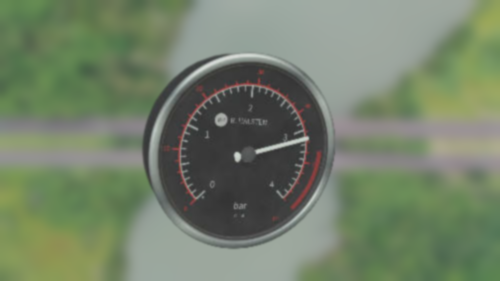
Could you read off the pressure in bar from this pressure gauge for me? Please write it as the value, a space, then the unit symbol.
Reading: 3.1 bar
